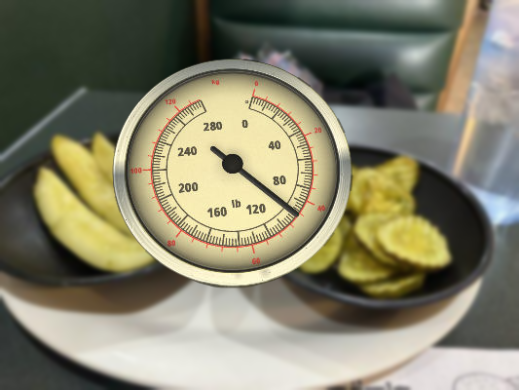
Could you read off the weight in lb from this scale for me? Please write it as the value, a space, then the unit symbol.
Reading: 100 lb
